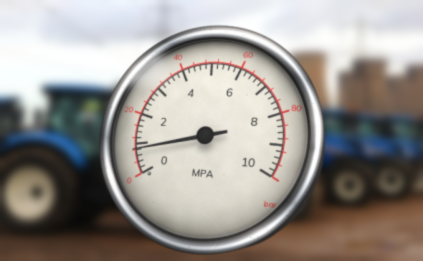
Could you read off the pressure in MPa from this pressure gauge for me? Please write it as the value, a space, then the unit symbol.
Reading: 0.8 MPa
